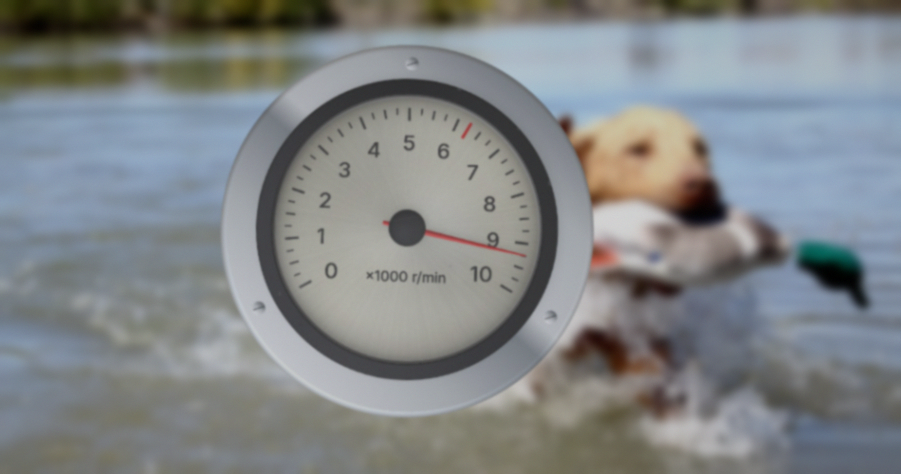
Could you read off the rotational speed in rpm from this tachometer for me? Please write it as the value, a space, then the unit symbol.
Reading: 9250 rpm
